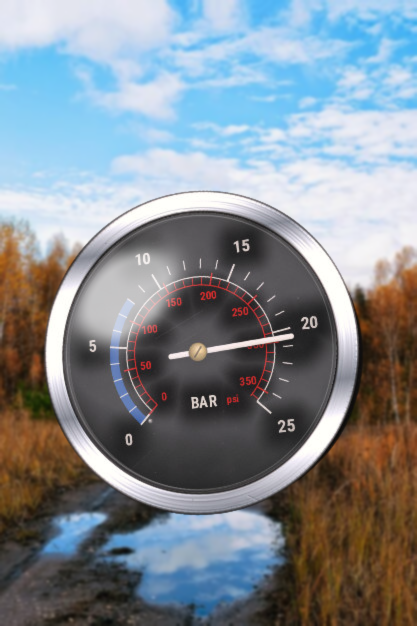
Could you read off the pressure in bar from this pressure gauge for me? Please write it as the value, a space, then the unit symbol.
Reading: 20.5 bar
